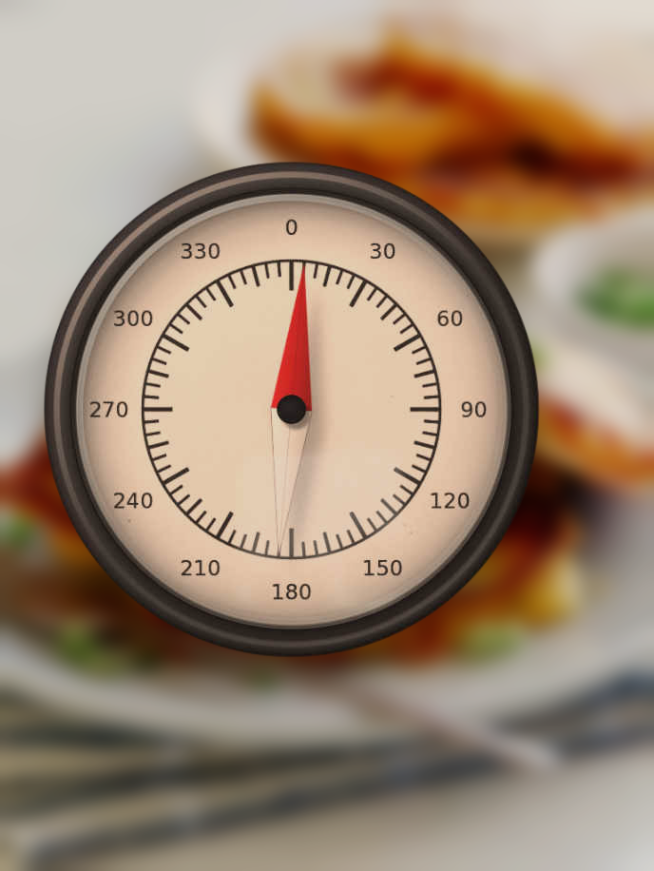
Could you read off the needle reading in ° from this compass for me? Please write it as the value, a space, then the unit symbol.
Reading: 5 °
